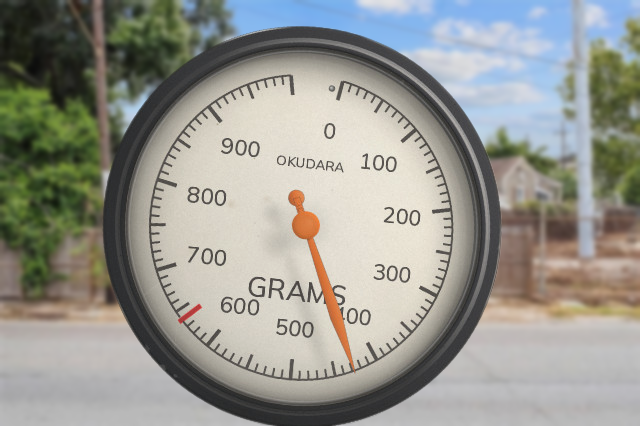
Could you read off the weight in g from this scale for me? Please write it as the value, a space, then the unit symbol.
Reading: 430 g
